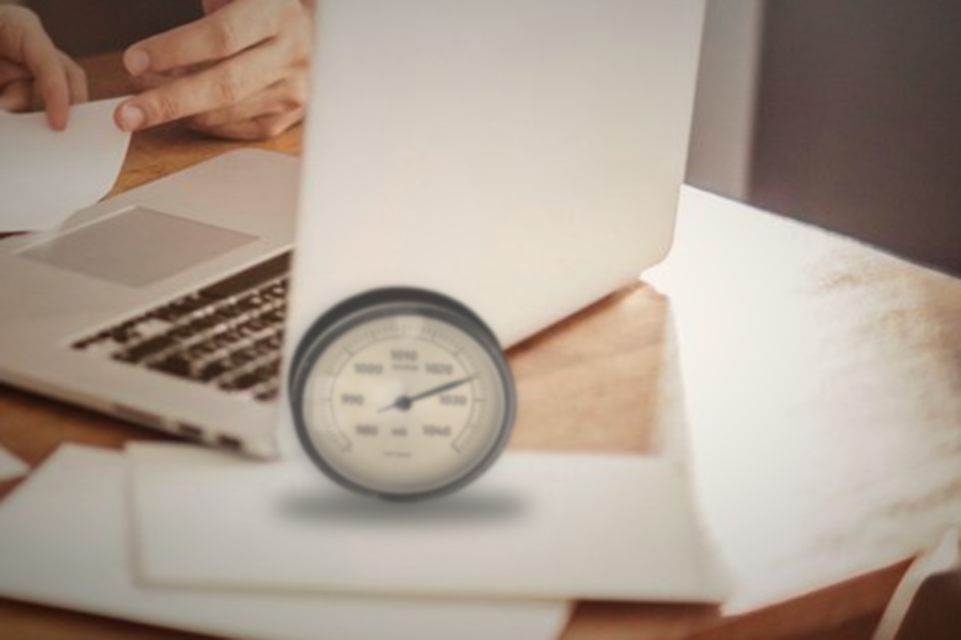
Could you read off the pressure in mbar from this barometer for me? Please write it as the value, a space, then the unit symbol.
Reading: 1025 mbar
